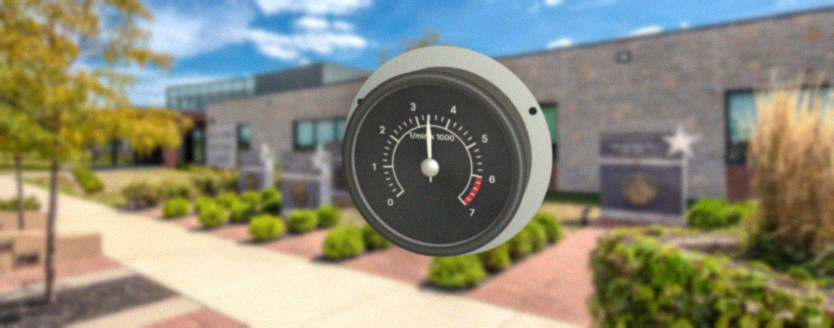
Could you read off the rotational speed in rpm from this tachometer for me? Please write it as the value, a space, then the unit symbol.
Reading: 3400 rpm
